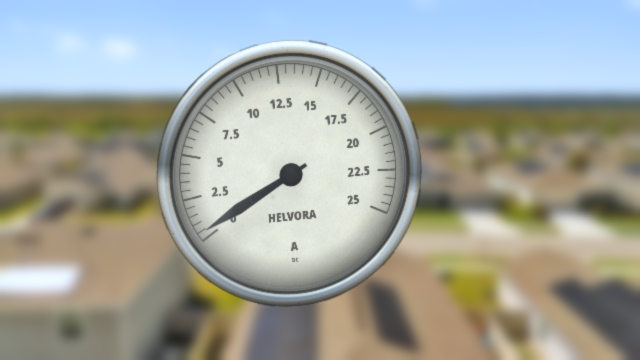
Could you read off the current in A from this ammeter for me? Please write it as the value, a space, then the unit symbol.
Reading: 0.5 A
